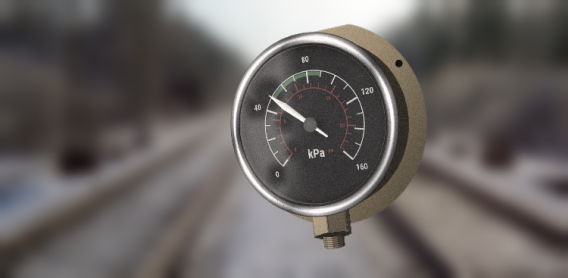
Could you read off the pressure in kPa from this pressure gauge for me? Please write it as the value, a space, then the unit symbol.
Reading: 50 kPa
